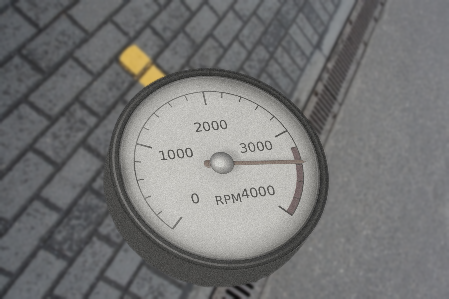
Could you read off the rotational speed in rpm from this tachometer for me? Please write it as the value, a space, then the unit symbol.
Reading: 3400 rpm
